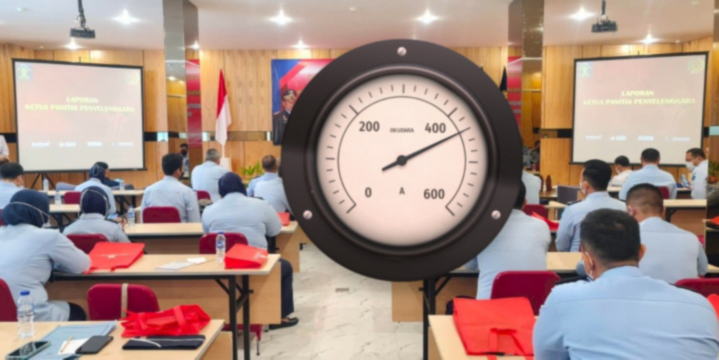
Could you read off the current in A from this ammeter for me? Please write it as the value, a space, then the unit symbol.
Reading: 440 A
